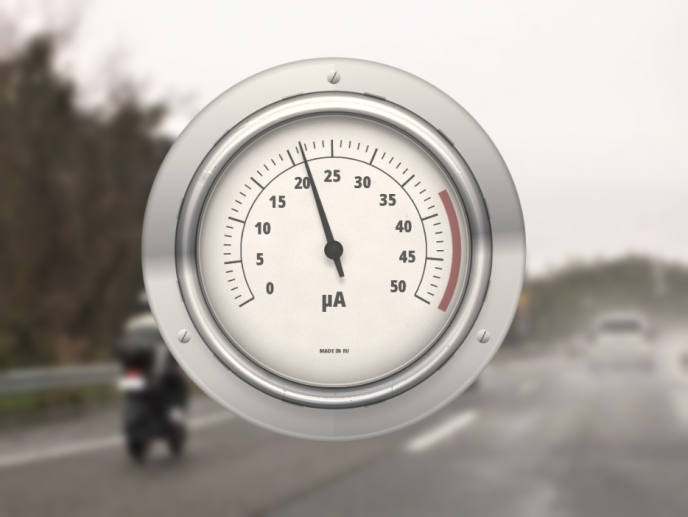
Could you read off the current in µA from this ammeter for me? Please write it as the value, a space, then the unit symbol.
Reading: 21.5 µA
